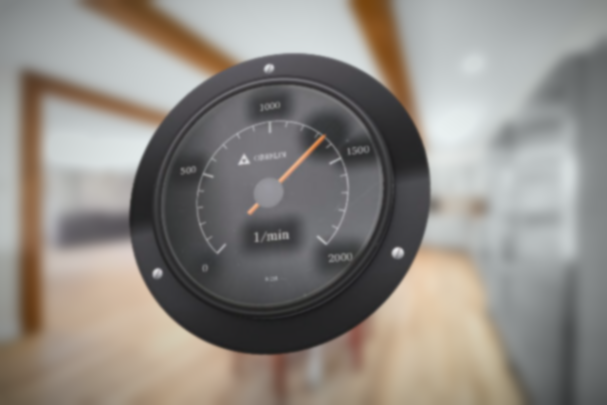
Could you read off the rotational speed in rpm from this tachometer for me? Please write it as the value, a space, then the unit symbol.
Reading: 1350 rpm
